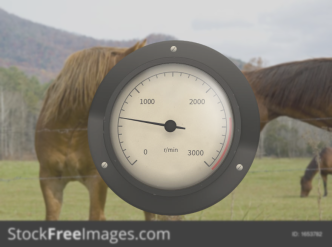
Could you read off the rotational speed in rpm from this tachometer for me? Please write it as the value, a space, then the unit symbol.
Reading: 600 rpm
